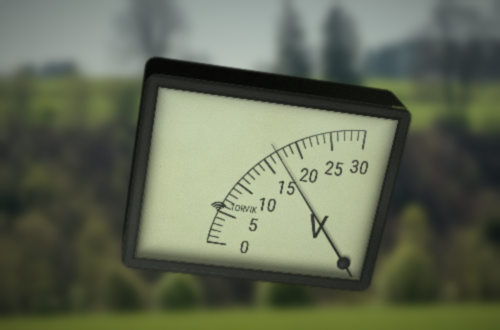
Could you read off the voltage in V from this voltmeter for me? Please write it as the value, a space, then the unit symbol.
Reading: 17 V
